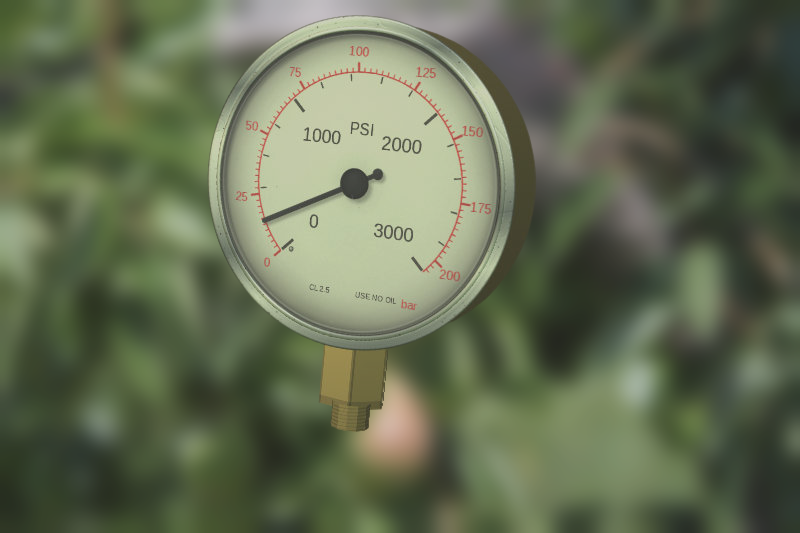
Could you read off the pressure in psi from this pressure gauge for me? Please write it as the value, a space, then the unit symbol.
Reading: 200 psi
